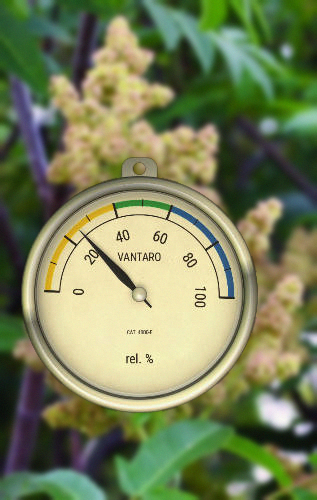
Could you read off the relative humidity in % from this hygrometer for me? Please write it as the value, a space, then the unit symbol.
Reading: 25 %
